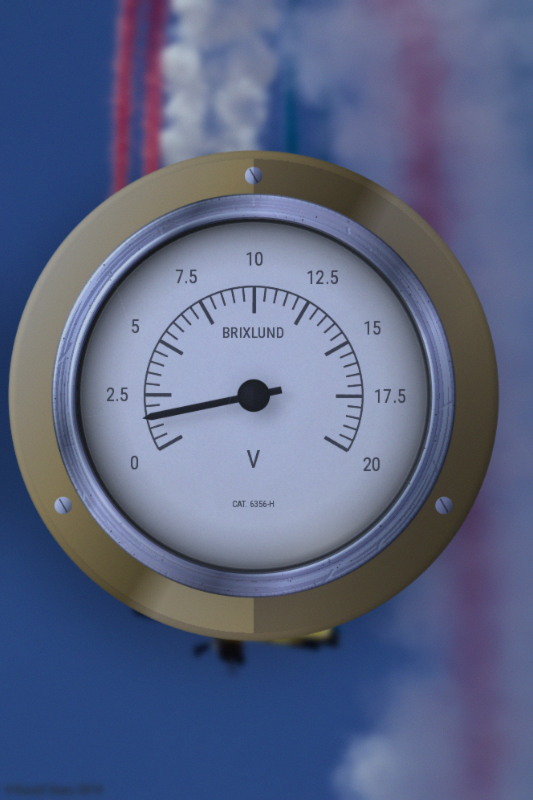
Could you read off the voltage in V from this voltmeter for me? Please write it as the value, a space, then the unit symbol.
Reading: 1.5 V
